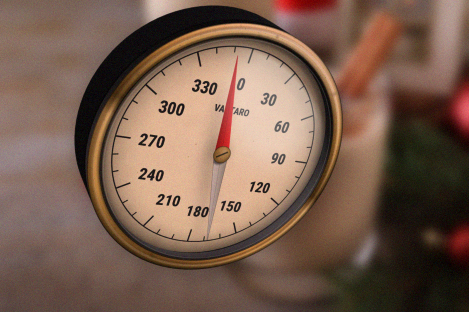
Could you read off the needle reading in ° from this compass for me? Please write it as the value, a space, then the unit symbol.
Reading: 350 °
